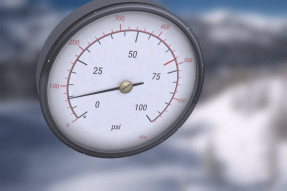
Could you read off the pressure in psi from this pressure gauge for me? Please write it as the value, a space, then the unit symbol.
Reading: 10 psi
